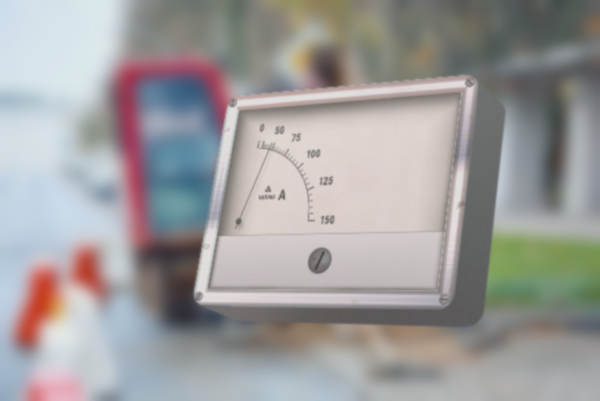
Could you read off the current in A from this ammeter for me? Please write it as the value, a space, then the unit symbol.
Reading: 50 A
